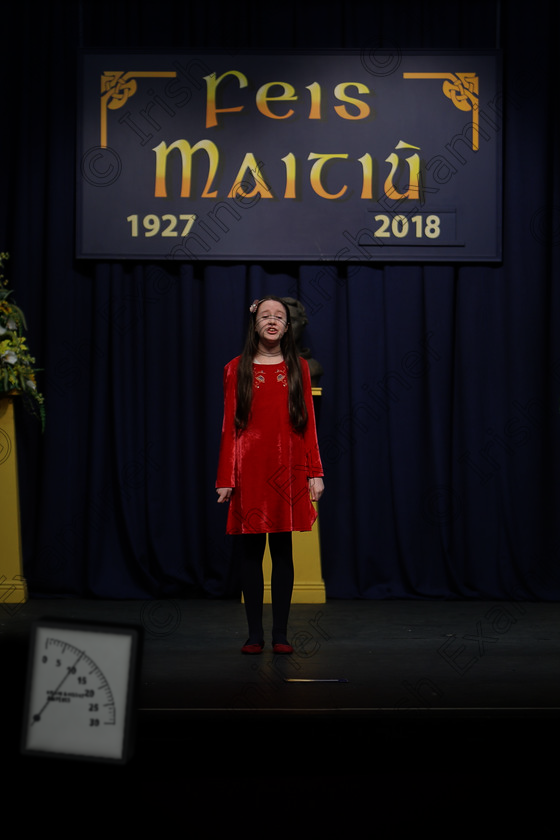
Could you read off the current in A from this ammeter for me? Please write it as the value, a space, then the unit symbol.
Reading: 10 A
